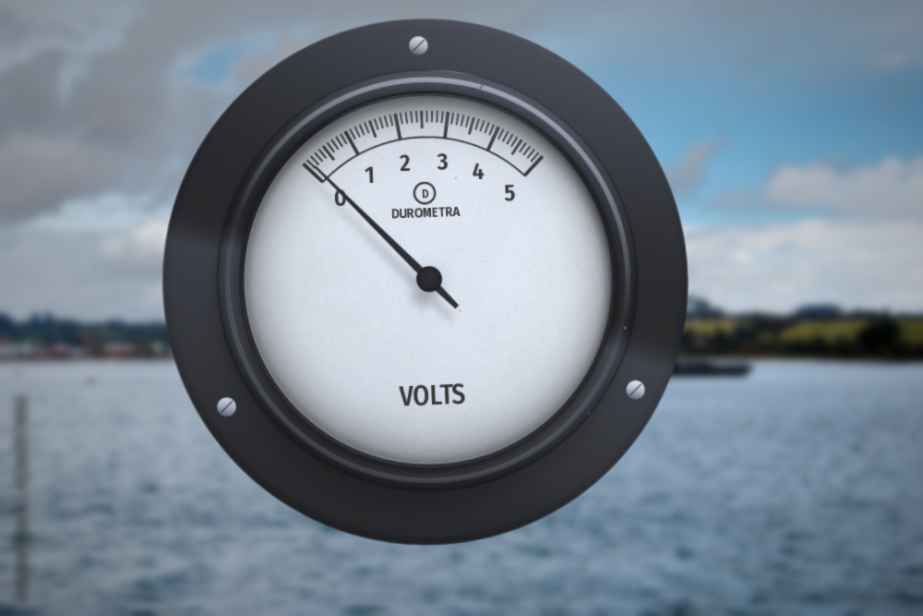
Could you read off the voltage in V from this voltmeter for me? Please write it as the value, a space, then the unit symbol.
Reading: 0.1 V
